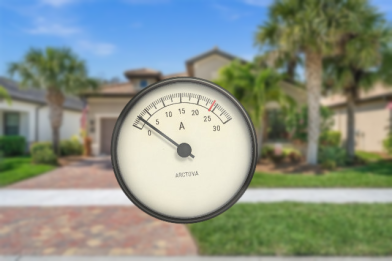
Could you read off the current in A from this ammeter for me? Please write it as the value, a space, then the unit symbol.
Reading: 2.5 A
